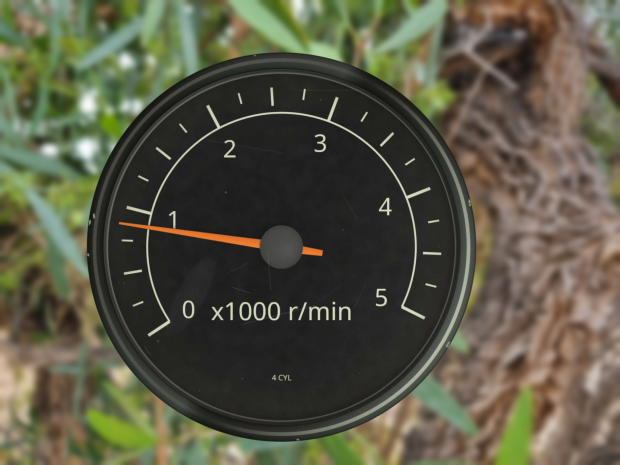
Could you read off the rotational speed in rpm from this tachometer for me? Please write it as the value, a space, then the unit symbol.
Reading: 875 rpm
